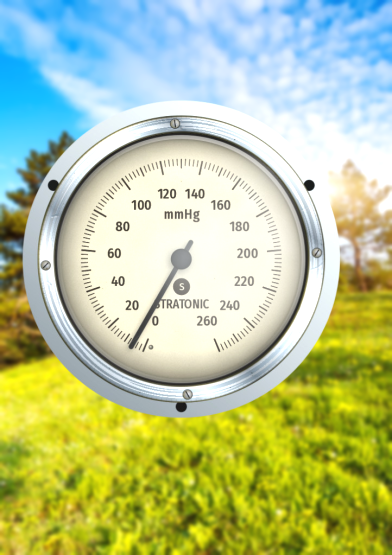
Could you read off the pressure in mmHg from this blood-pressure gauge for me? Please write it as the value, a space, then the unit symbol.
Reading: 6 mmHg
